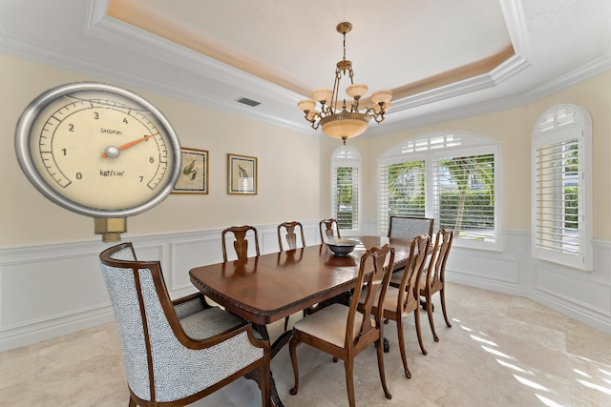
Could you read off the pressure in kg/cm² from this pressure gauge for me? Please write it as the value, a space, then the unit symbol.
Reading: 5 kg/cm²
